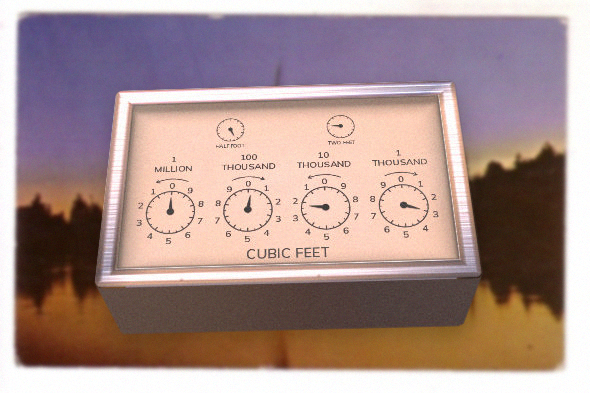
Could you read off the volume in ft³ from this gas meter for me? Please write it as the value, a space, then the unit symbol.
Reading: 2300 ft³
